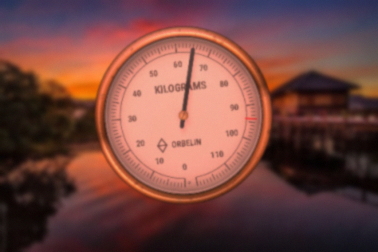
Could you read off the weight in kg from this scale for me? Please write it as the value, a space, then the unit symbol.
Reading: 65 kg
